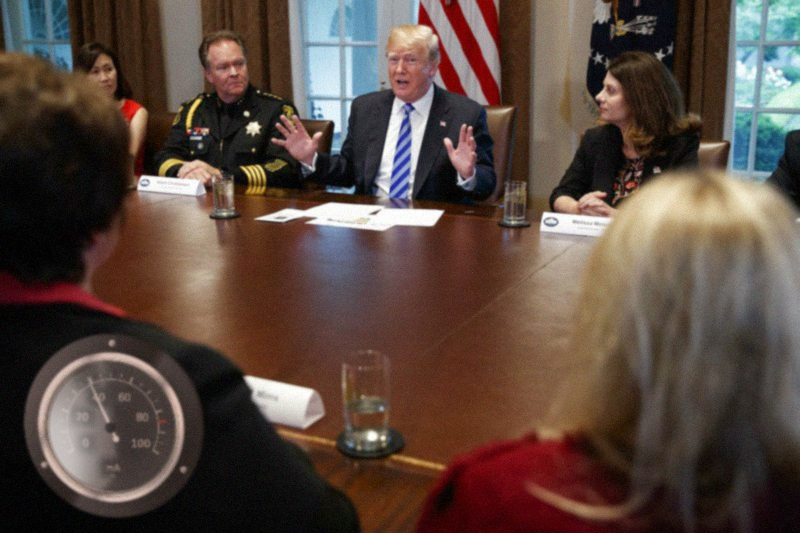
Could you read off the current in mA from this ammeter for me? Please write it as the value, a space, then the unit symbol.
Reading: 40 mA
